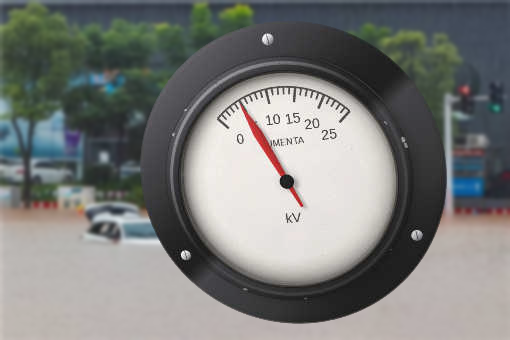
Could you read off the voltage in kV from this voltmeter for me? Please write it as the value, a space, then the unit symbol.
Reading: 5 kV
